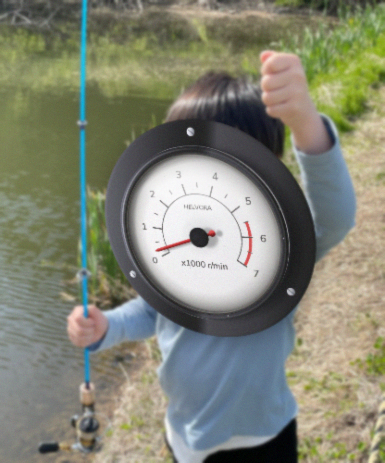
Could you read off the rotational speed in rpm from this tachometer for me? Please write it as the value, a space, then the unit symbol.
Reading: 250 rpm
